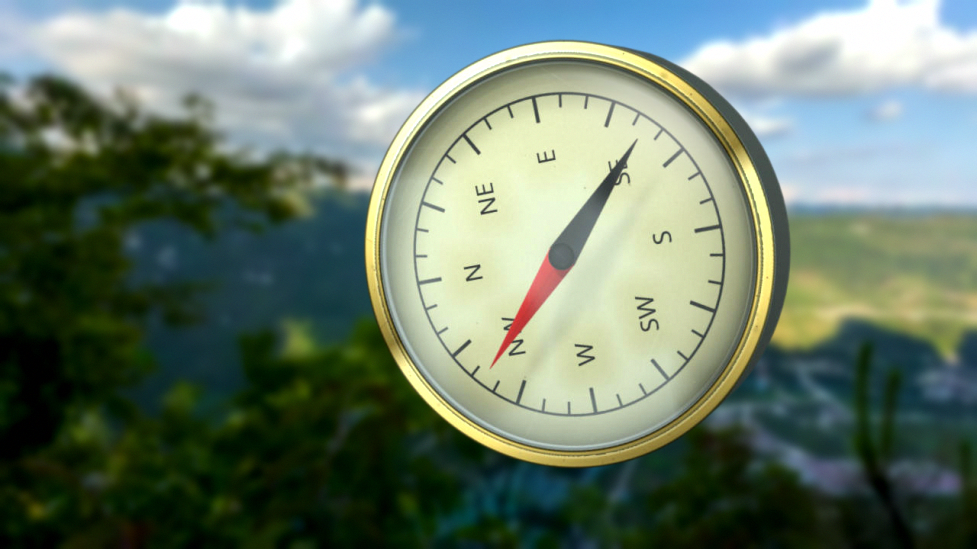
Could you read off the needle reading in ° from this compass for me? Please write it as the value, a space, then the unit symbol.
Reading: 315 °
